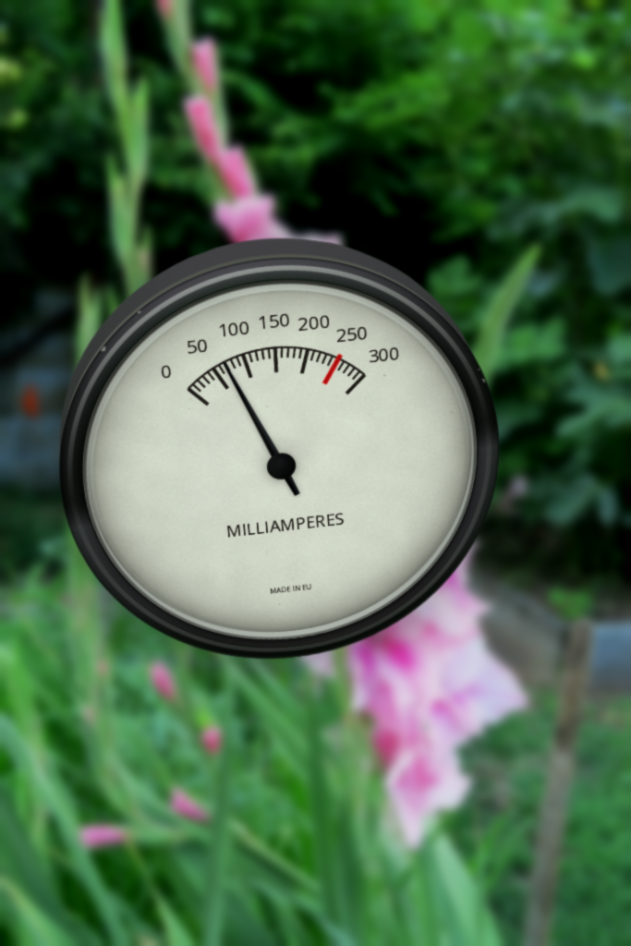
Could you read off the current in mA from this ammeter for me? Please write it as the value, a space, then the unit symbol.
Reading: 70 mA
